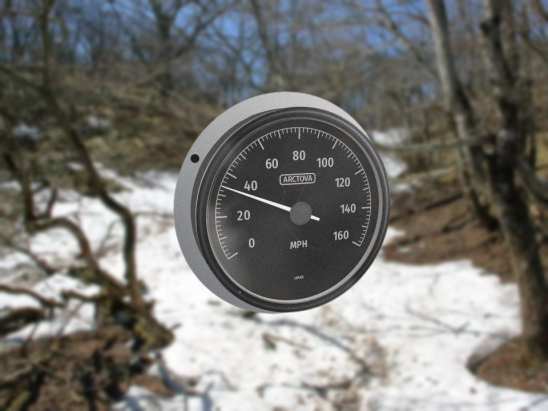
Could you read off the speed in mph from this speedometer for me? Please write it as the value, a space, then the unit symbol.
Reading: 34 mph
